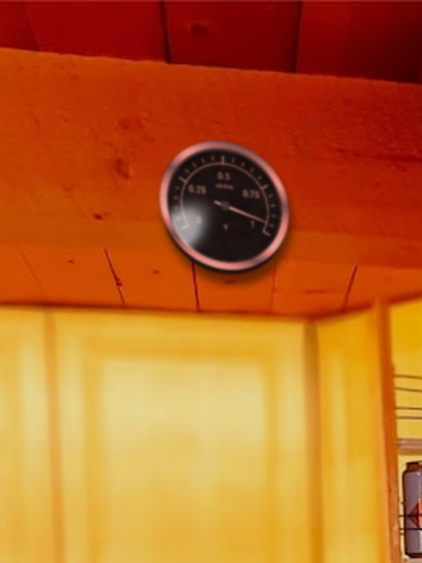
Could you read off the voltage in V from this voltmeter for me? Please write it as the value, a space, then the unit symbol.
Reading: 0.95 V
